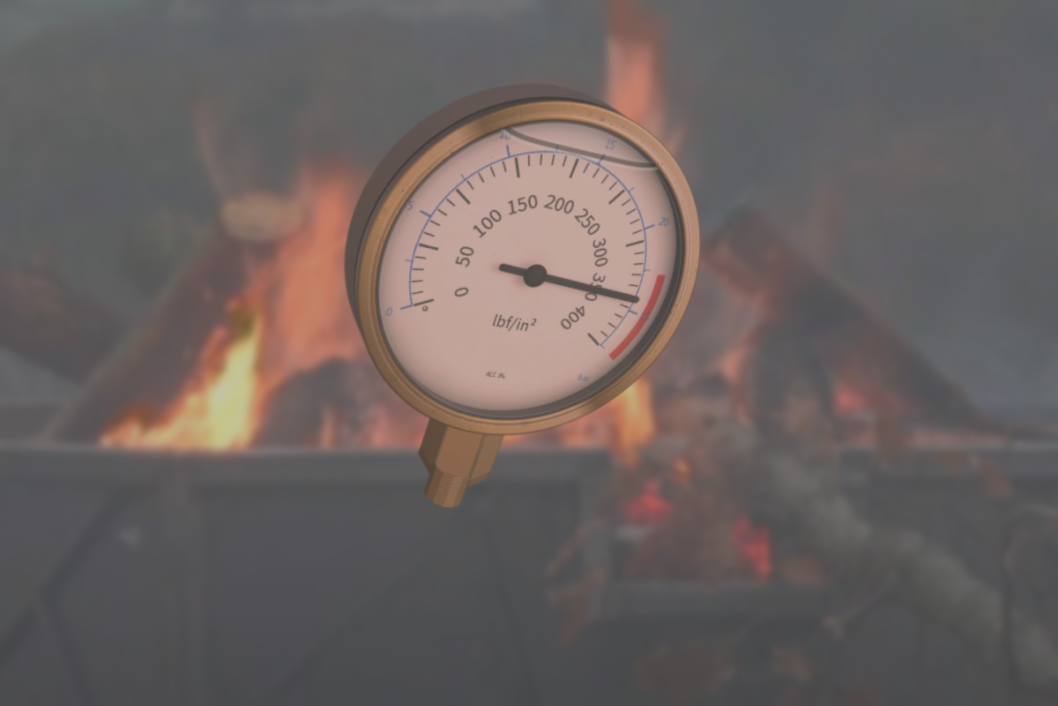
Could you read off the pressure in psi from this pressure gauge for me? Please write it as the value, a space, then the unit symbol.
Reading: 350 psi
